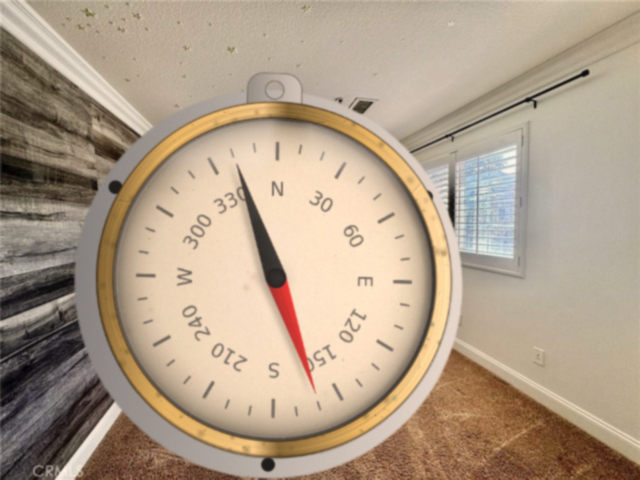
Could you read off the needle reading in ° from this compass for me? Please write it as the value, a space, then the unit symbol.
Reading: 160 °
